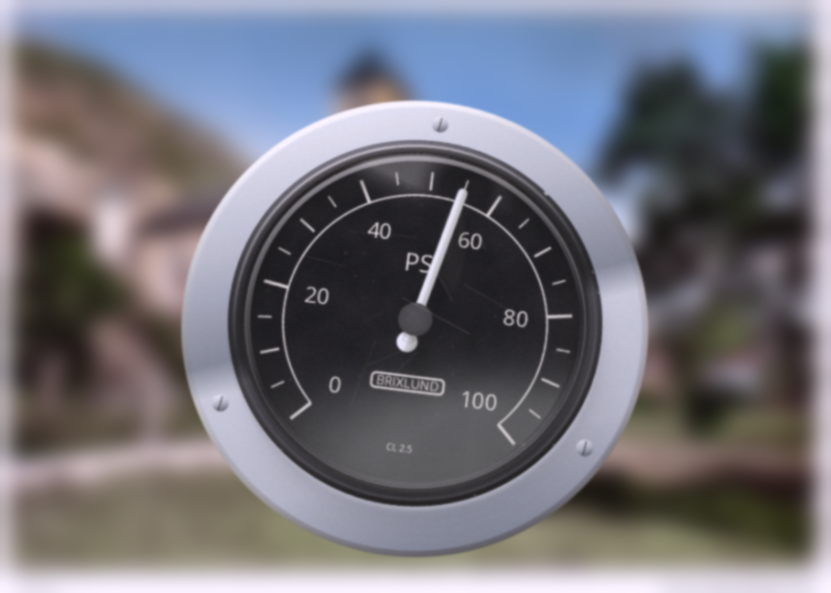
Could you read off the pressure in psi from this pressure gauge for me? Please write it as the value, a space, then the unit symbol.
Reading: 55 psi
